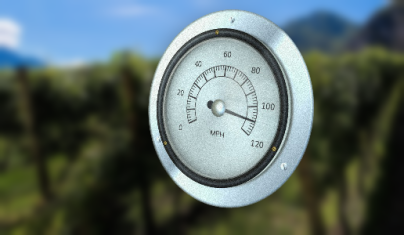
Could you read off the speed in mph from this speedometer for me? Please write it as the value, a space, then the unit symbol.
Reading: 110 mph
